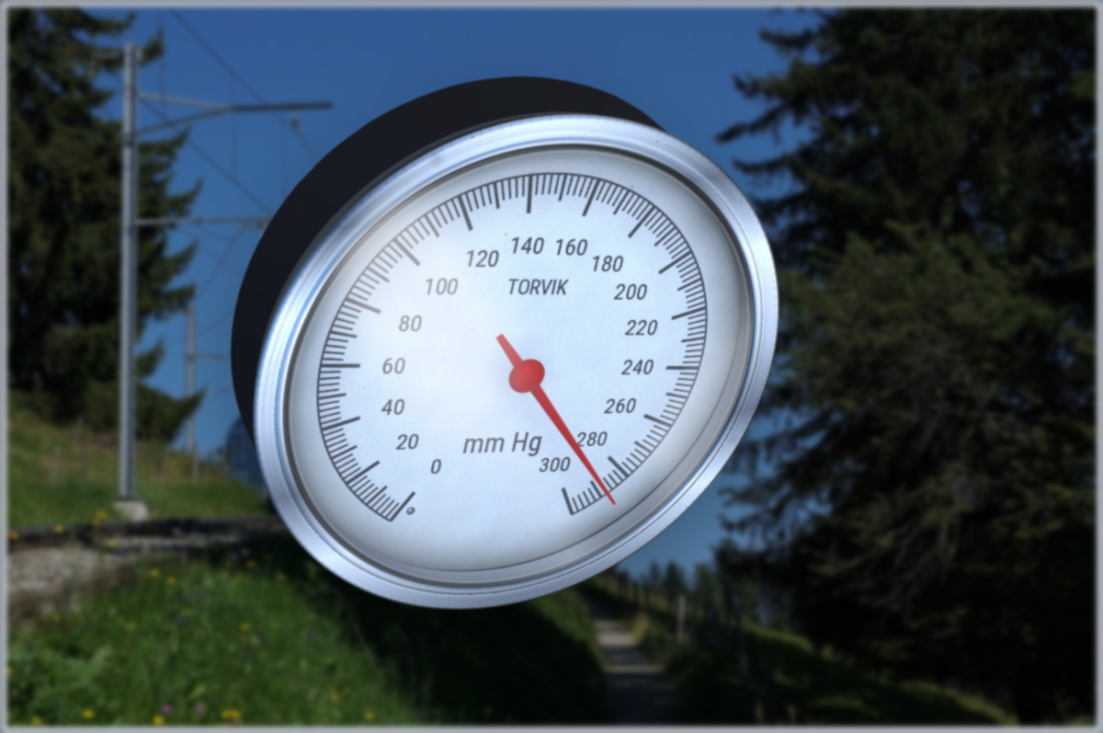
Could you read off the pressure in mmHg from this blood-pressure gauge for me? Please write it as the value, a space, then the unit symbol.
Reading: 288 mmHg
